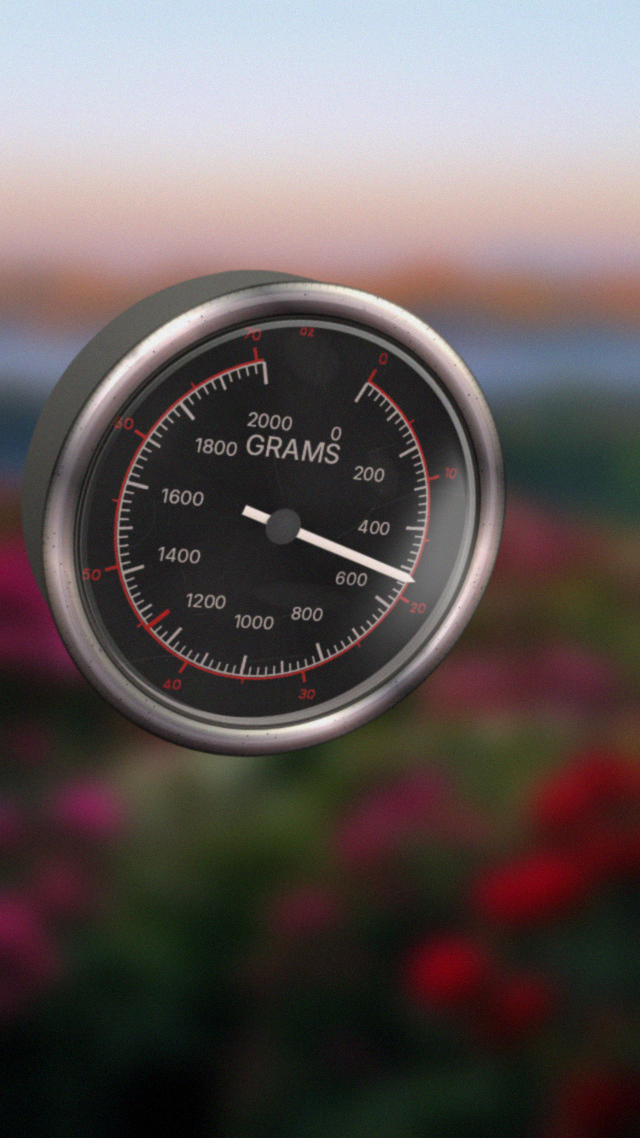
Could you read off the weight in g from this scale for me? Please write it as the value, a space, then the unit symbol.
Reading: 520 g
